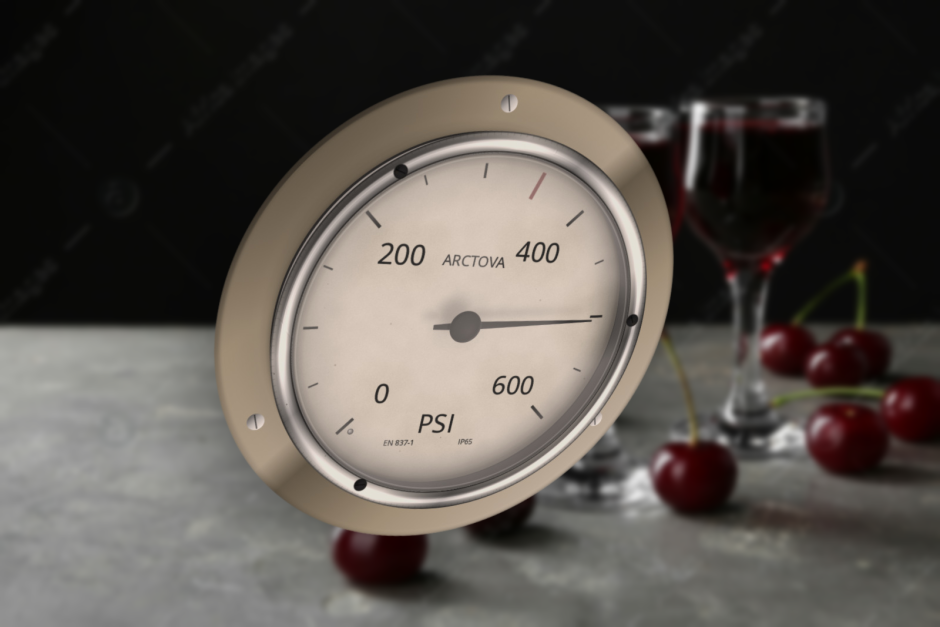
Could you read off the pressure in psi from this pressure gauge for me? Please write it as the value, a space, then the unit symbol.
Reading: 500 psi
